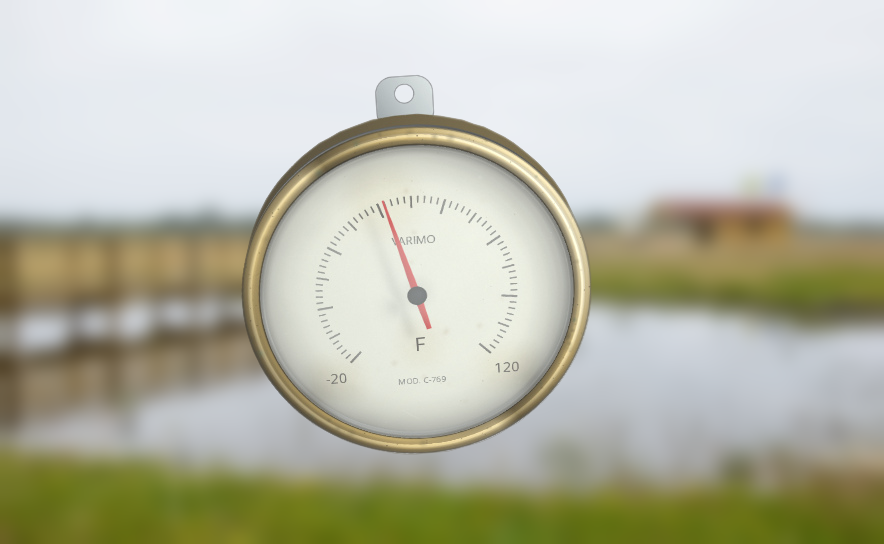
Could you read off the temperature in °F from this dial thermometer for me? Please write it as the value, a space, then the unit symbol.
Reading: 42 °F
